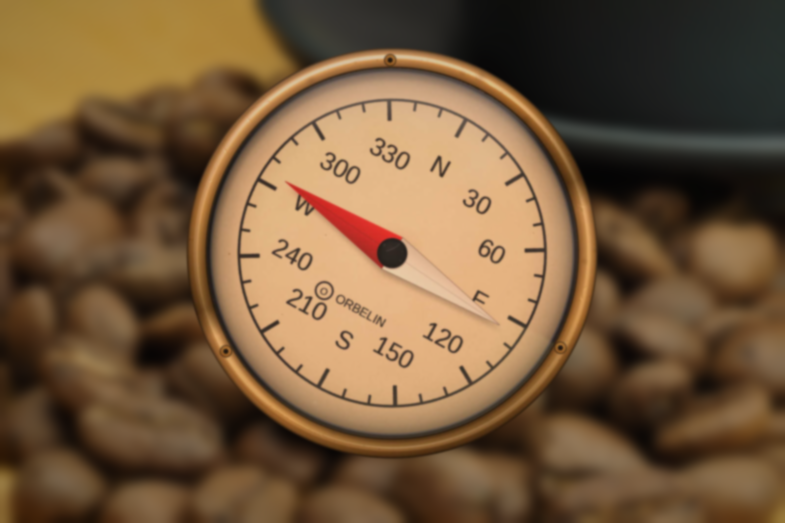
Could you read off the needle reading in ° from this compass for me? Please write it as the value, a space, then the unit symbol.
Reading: 275 °
